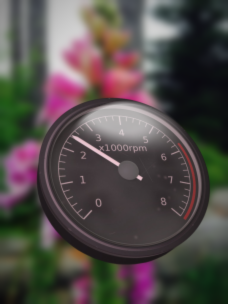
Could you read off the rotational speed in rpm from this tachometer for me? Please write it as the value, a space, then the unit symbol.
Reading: 2400 rpm
